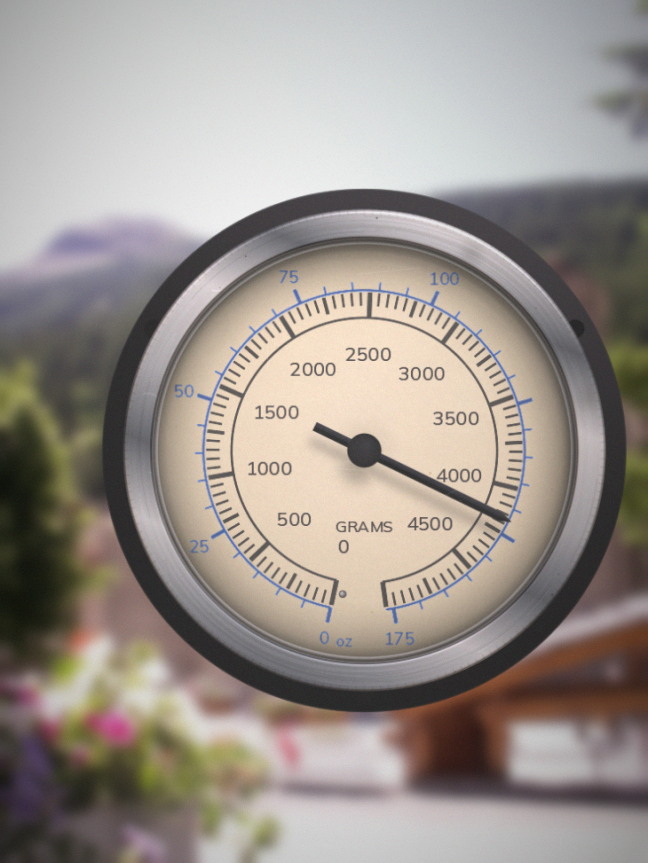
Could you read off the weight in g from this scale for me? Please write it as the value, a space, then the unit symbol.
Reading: 4175 g
